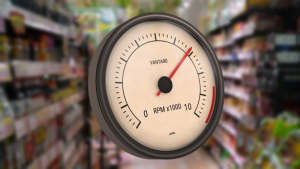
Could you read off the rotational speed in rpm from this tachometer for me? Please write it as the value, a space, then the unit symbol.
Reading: 6800 rpm
